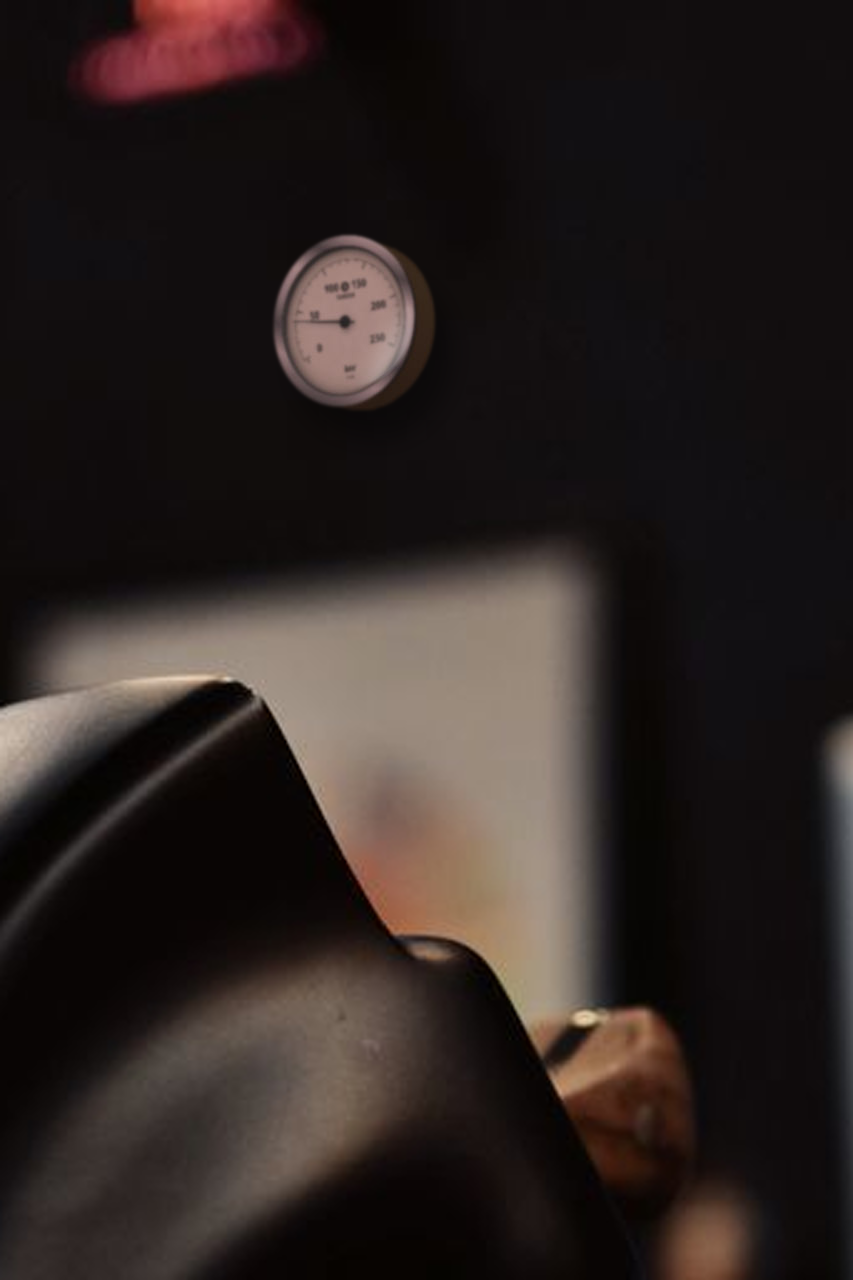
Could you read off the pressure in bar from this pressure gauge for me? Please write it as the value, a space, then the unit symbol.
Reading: 40 bar
